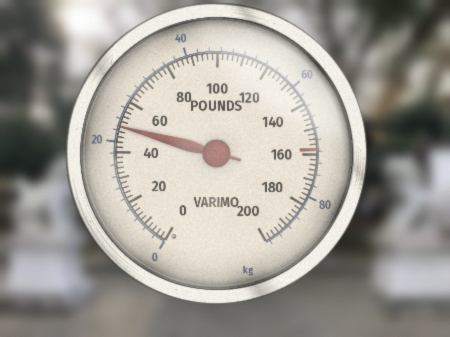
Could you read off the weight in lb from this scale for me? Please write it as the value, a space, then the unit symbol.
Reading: 50 lb
